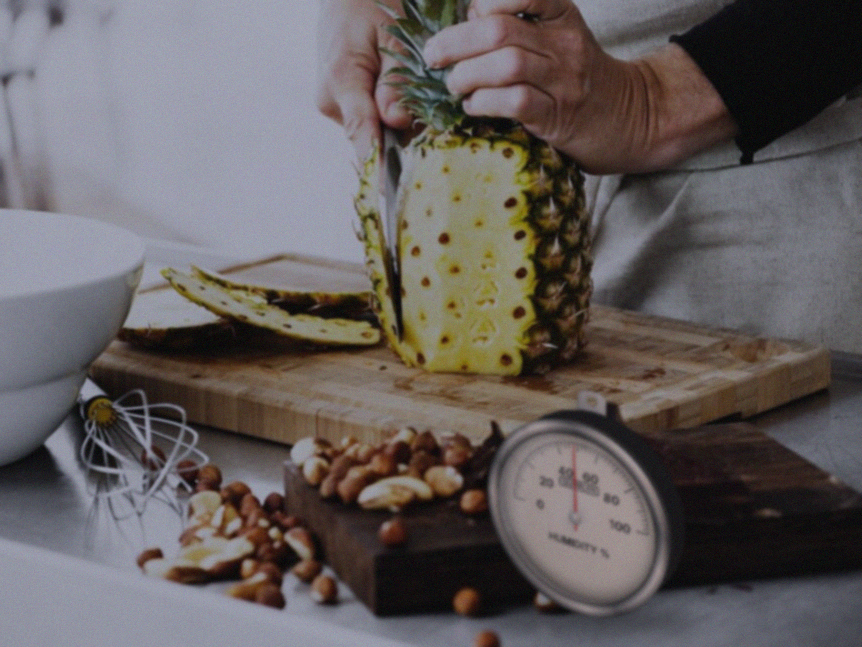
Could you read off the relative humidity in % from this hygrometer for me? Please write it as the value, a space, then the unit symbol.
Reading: 50 %
